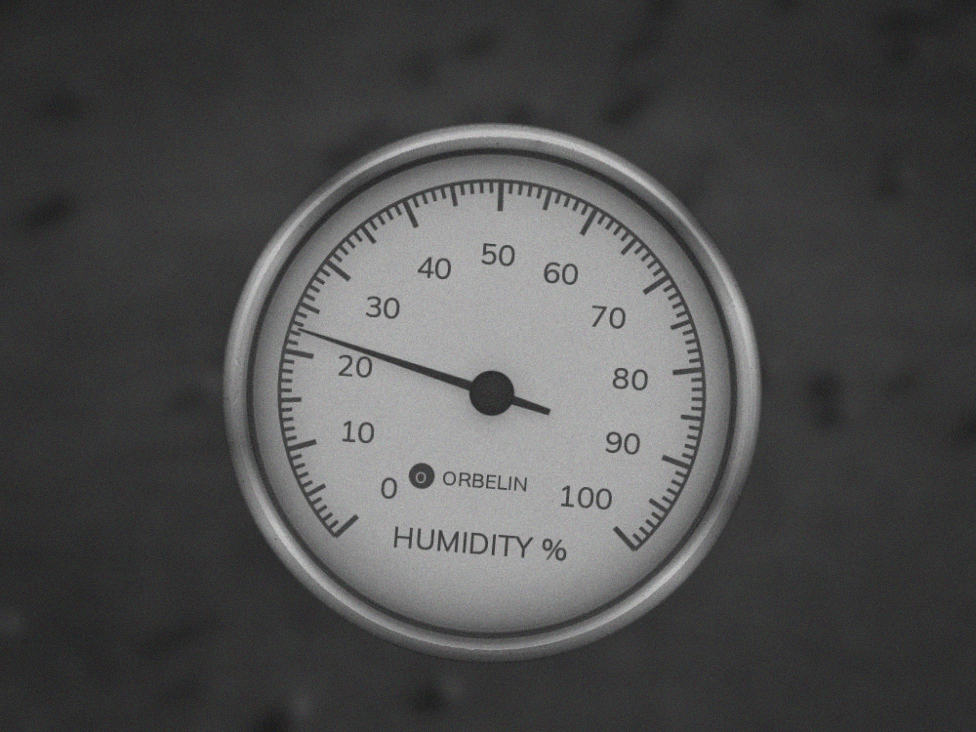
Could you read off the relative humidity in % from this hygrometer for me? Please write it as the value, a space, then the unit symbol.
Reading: 22.5 %
